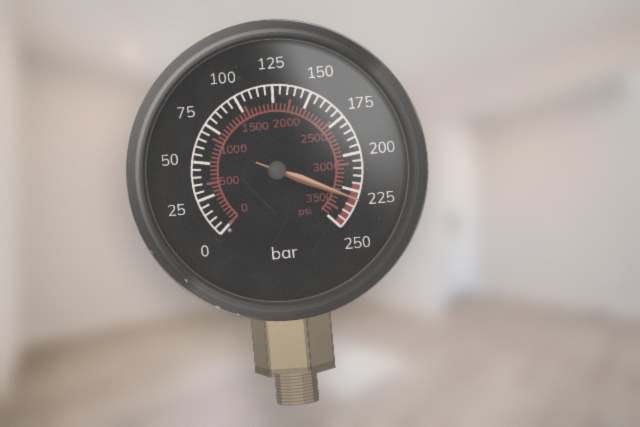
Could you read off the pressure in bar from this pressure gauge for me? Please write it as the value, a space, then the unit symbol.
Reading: 230 bar
